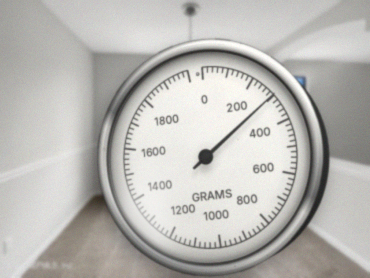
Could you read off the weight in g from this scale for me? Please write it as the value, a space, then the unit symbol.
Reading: 300 g
